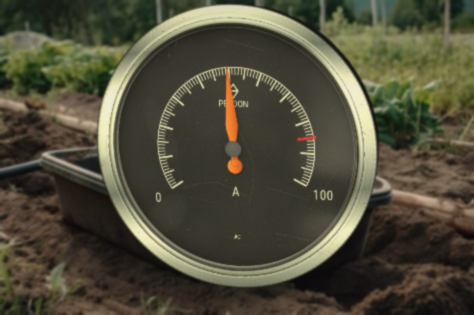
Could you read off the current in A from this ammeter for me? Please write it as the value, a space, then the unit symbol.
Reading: 50 A
